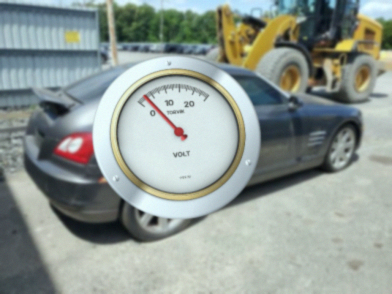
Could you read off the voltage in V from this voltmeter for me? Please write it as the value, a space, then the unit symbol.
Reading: 2.5 V
